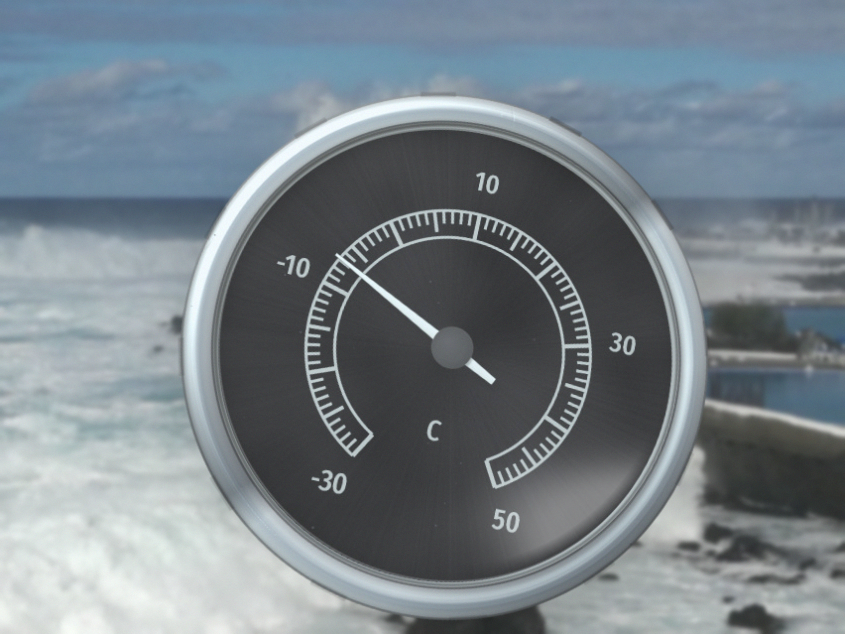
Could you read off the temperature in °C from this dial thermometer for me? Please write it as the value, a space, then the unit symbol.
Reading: -7 °C
